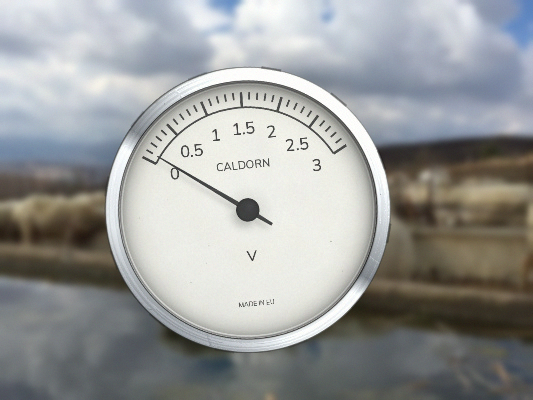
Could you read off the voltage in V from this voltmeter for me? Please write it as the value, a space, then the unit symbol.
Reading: 0.1 V
